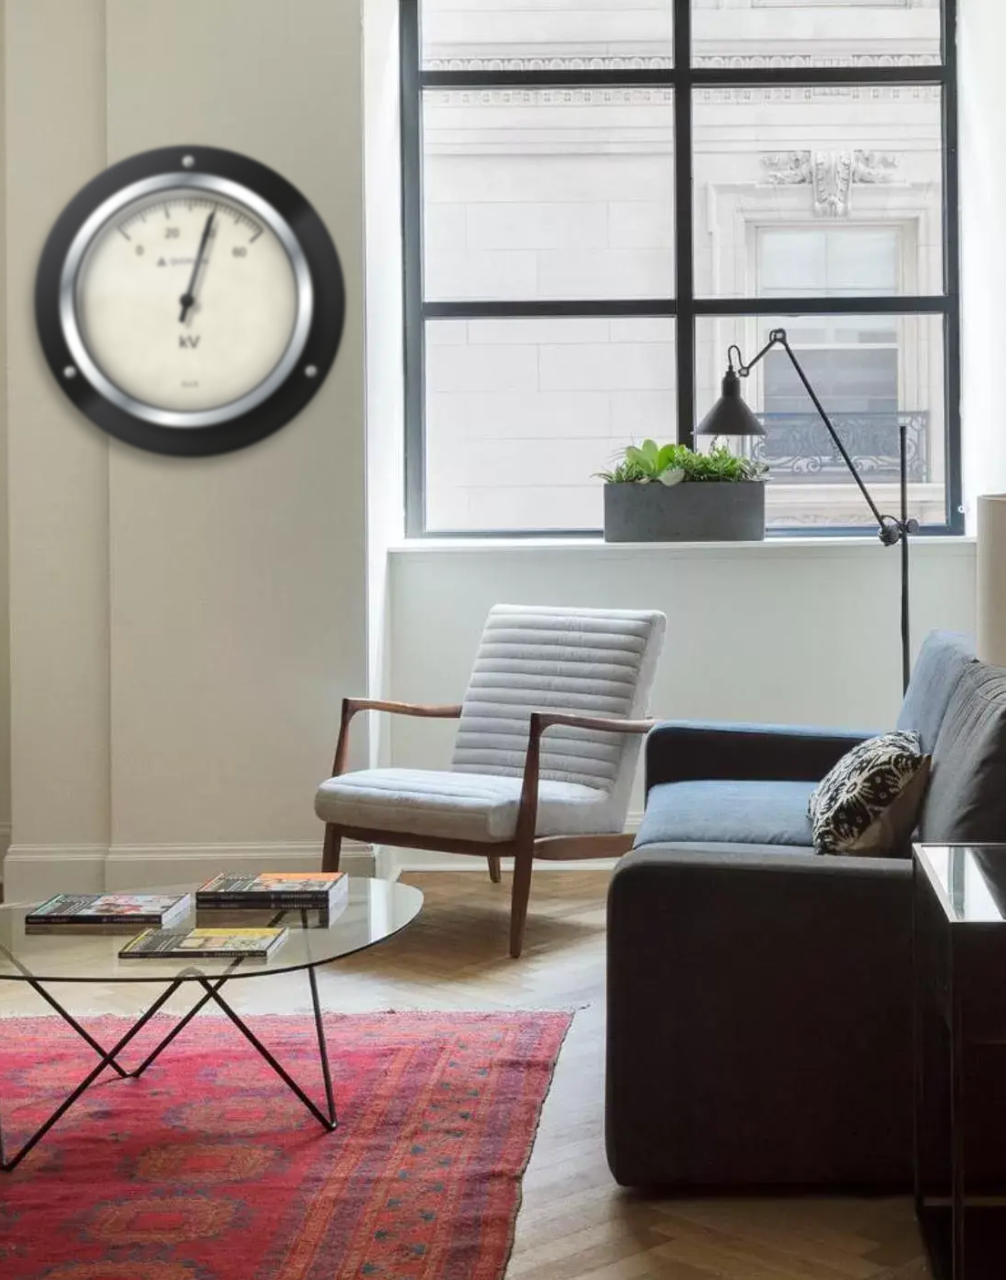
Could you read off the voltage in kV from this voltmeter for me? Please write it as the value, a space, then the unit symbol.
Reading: 40 kV
